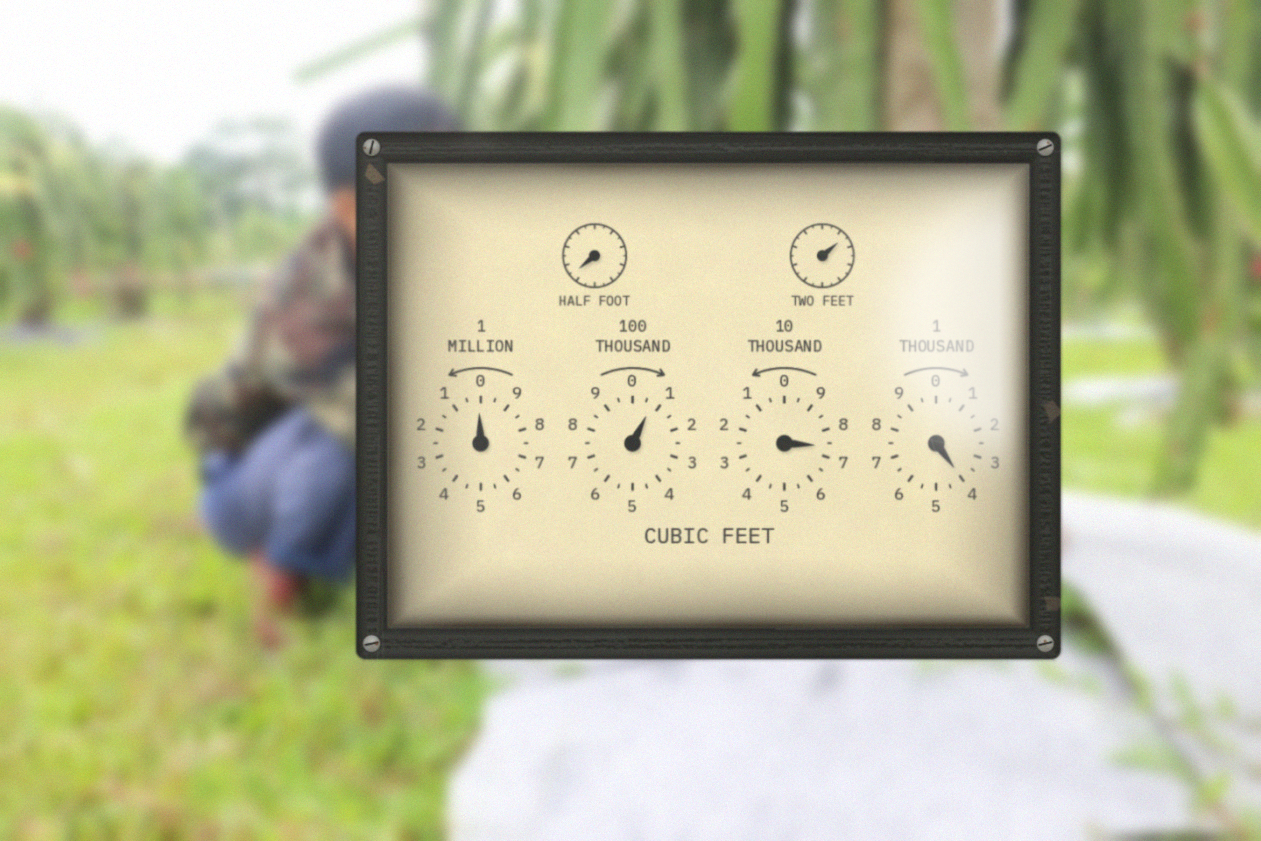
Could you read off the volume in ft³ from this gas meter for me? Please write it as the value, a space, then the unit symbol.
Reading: 7400 ft³
